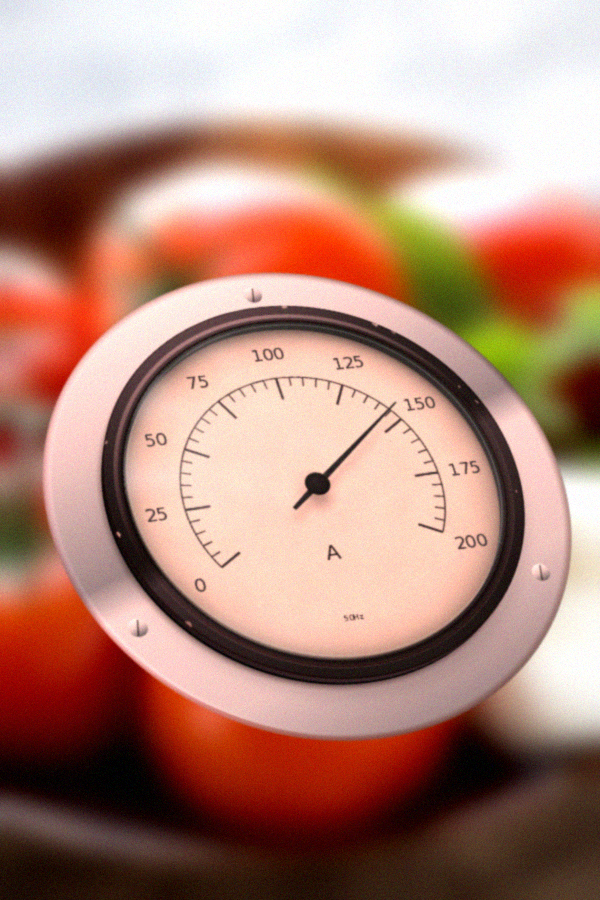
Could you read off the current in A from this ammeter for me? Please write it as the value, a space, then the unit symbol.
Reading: 145 A
